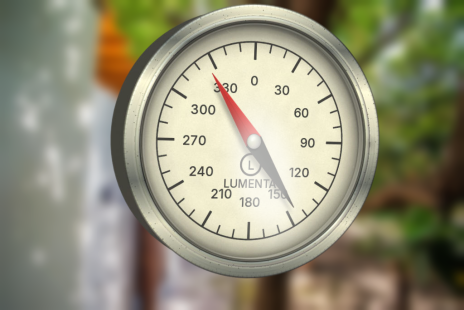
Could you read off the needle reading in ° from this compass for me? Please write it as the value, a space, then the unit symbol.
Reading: 325 °
